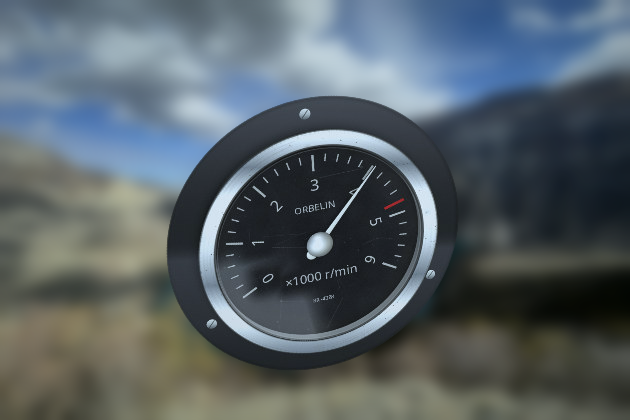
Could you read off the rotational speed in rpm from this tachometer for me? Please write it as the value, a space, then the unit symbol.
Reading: 4000 rpm
